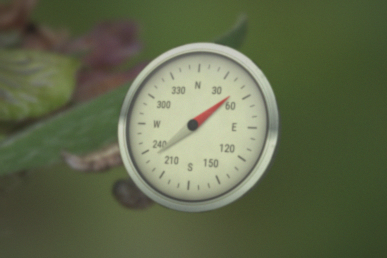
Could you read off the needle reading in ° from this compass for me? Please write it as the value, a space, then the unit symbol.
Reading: 50 °
